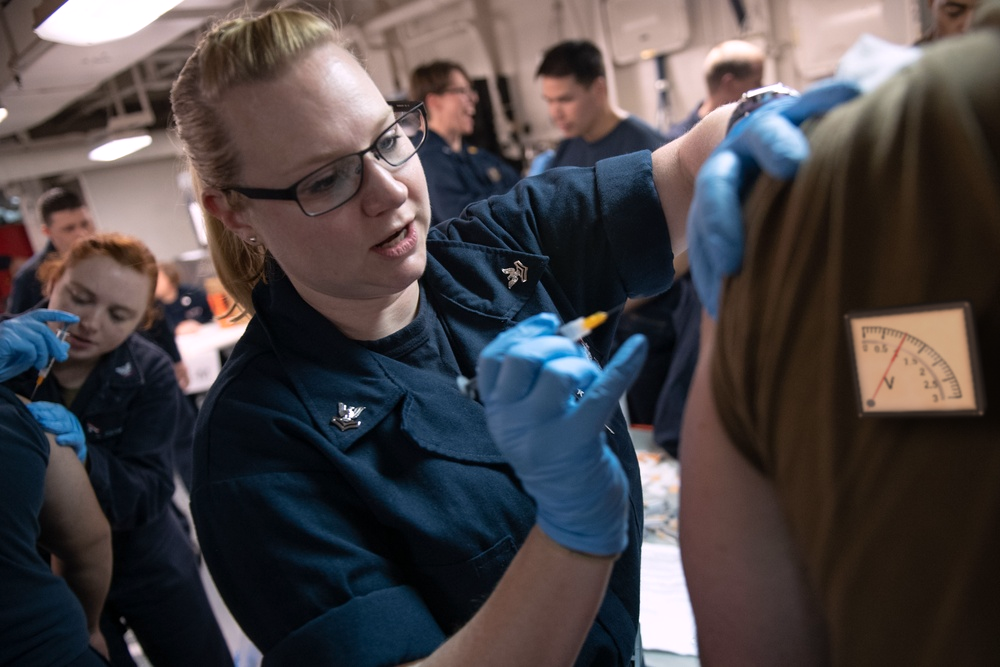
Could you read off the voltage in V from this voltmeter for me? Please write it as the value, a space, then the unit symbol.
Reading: 1 V
